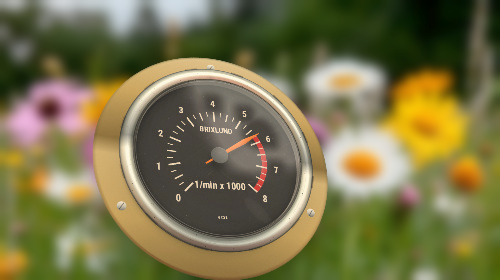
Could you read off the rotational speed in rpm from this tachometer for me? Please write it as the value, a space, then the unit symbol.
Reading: 5750 rpm
